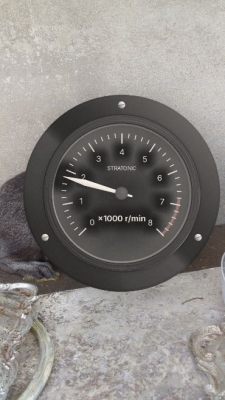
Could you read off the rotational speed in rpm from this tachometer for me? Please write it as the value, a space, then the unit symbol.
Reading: 1800 rpm
